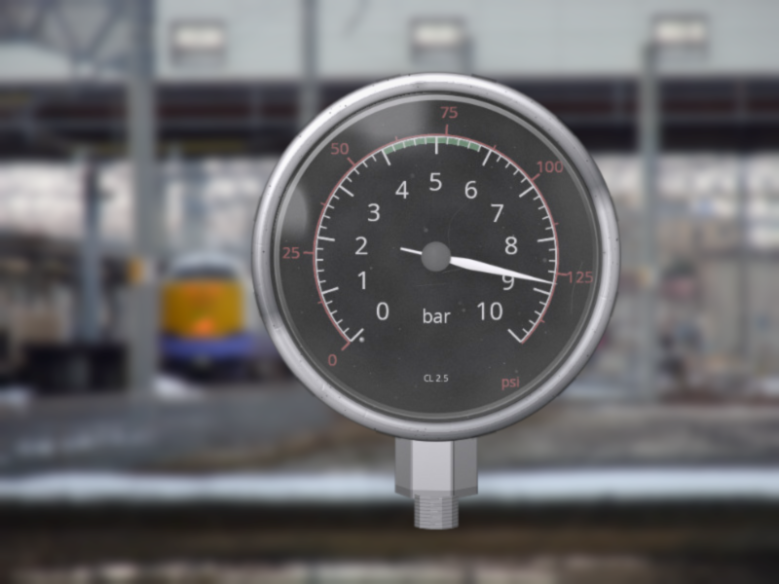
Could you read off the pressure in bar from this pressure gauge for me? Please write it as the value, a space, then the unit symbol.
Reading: 8.8 bar
